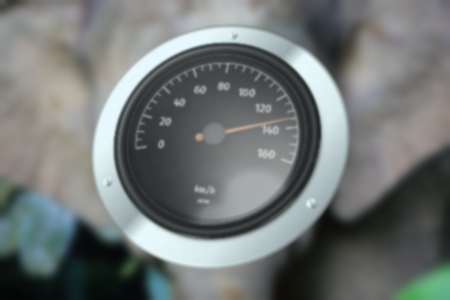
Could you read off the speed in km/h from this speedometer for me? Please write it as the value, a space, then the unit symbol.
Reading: 135 km/h
